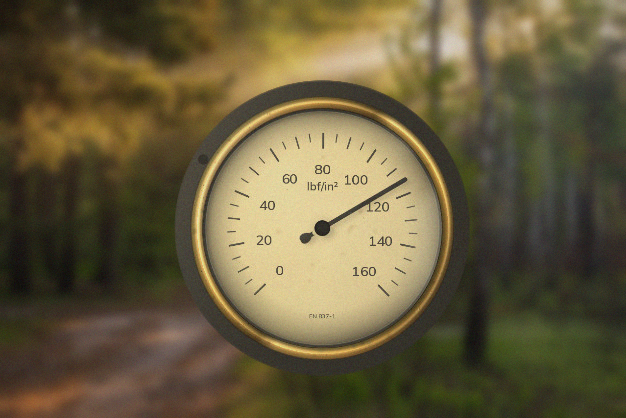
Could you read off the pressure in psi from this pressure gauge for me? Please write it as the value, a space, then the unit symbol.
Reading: 115 psi
